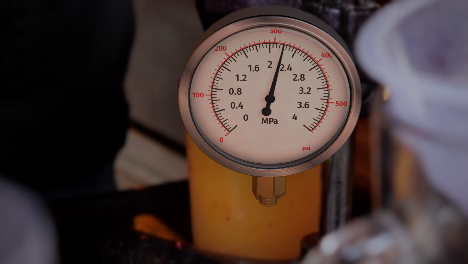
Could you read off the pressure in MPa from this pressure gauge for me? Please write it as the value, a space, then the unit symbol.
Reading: 2.2 MPa
